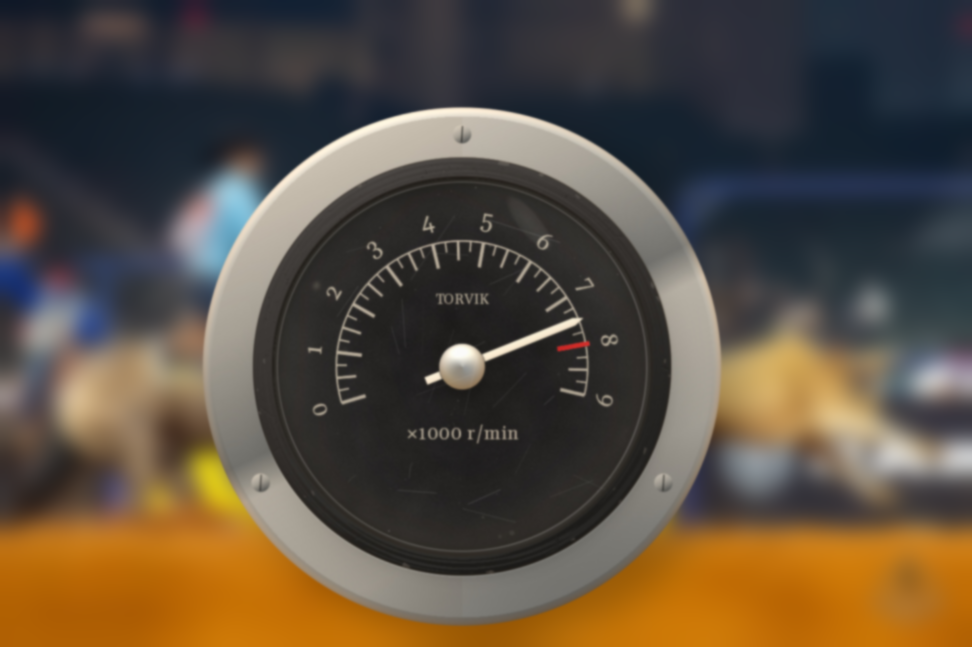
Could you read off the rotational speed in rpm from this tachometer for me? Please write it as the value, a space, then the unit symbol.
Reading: 7500 rpm
